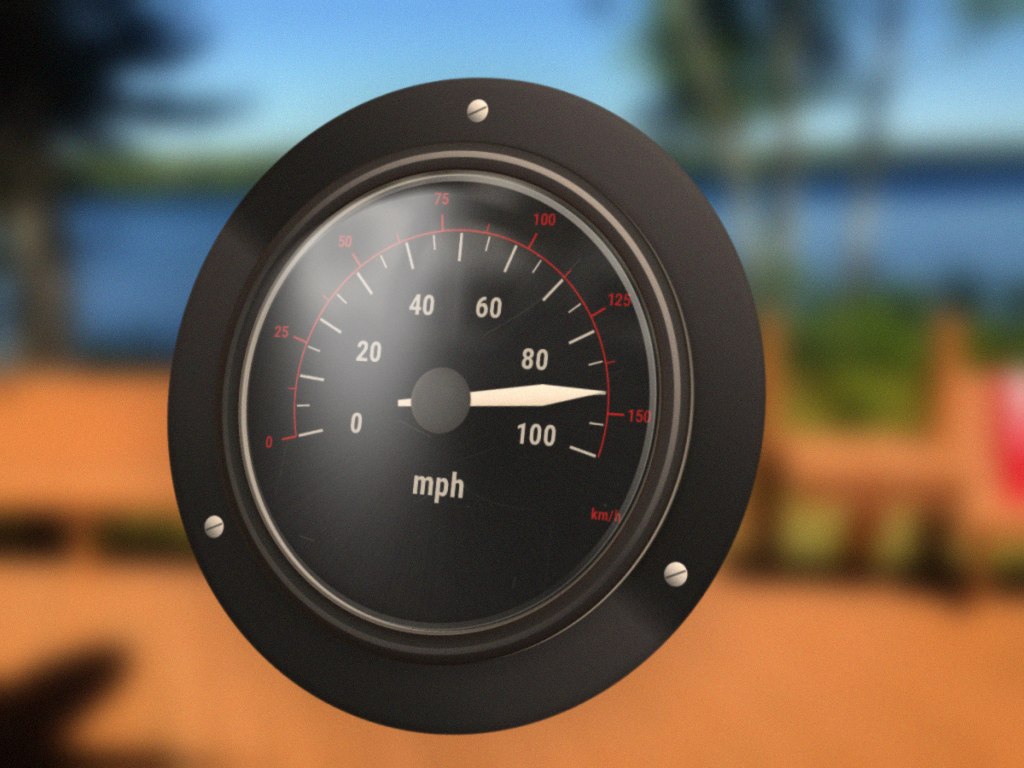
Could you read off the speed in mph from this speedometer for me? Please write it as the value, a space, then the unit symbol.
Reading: 90 mph
